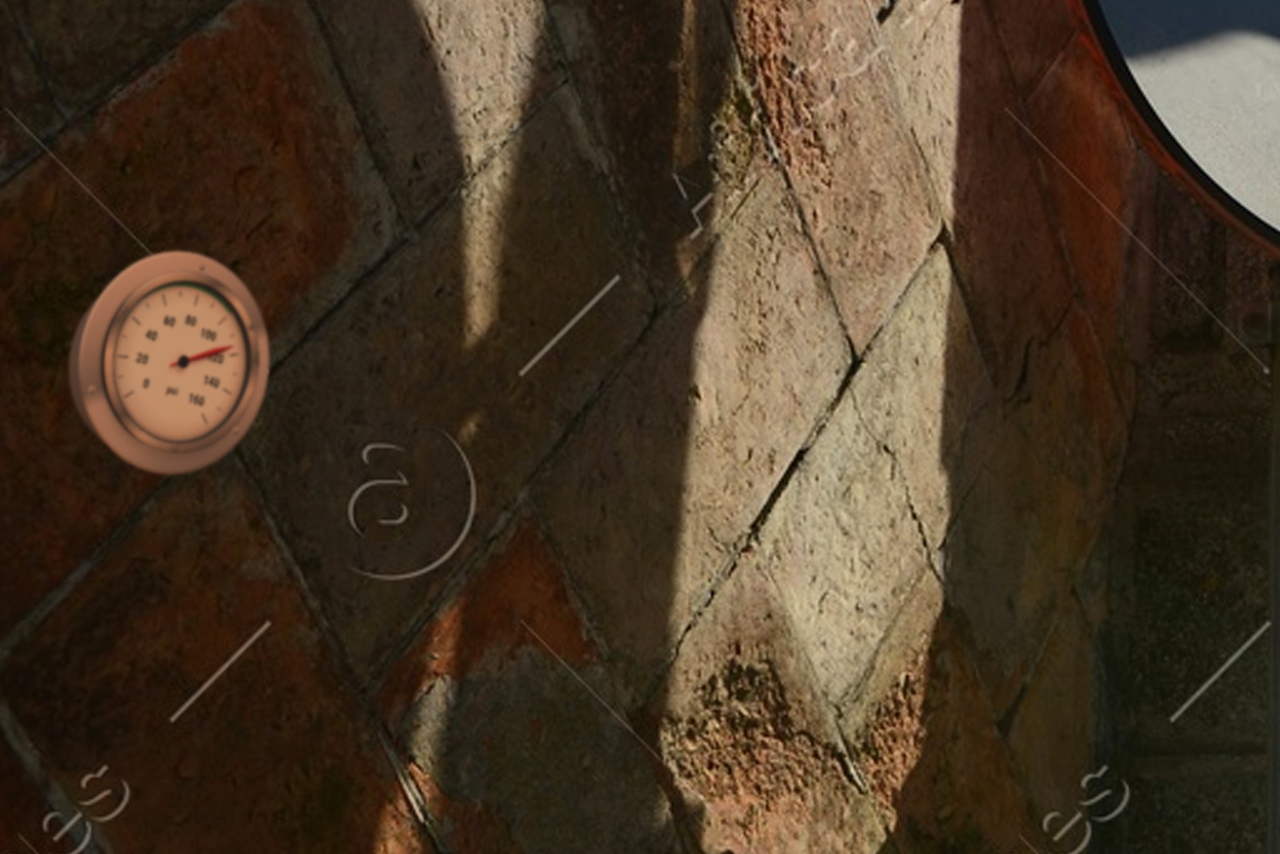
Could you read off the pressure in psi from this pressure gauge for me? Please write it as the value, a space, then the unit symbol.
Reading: 115 psi
